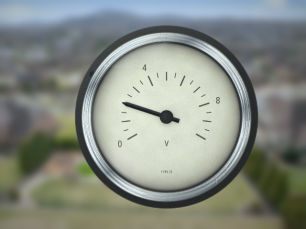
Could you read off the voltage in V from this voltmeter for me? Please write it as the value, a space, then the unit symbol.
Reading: 2 V
